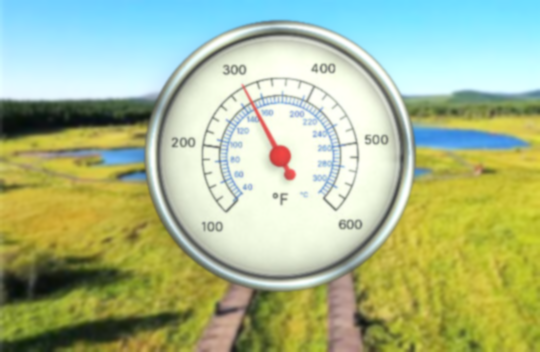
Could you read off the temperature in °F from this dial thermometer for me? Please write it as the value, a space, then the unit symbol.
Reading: 300 °F
